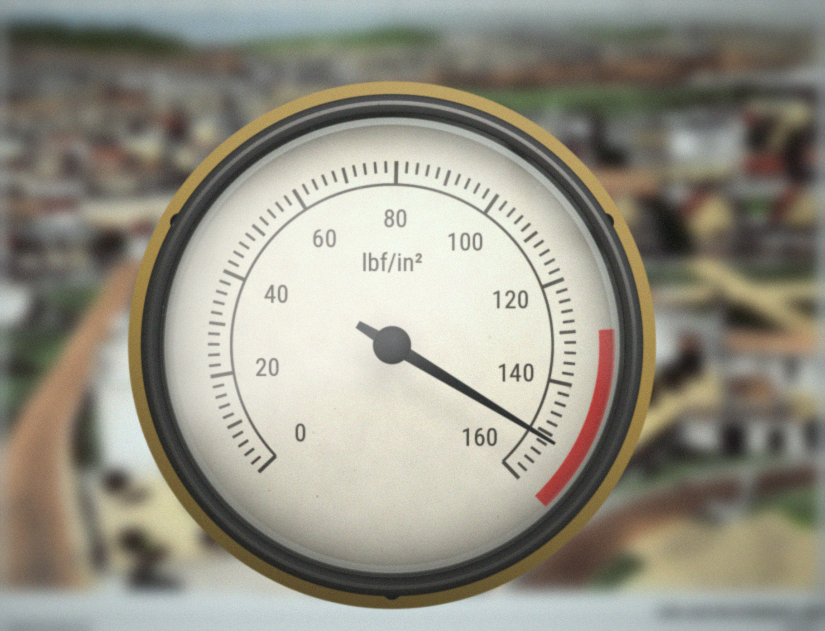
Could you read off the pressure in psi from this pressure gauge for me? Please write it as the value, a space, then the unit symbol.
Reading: 151 psi
